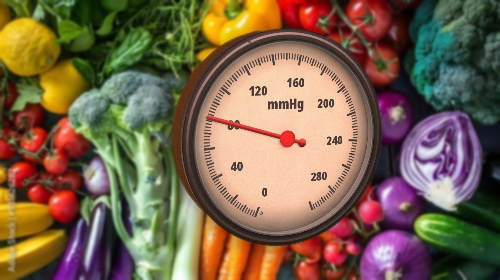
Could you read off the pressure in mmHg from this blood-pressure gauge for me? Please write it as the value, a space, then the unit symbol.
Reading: 80 mmHg
